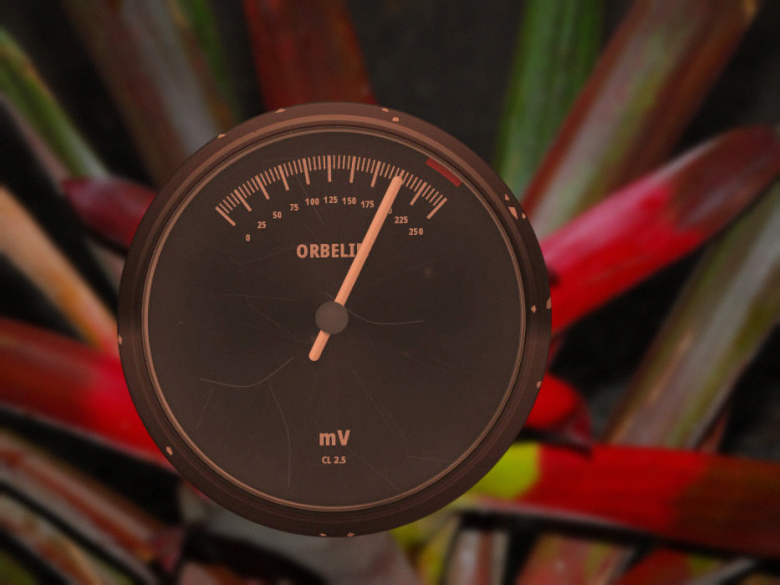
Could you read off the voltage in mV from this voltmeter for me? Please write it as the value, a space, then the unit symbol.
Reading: 200 mV
